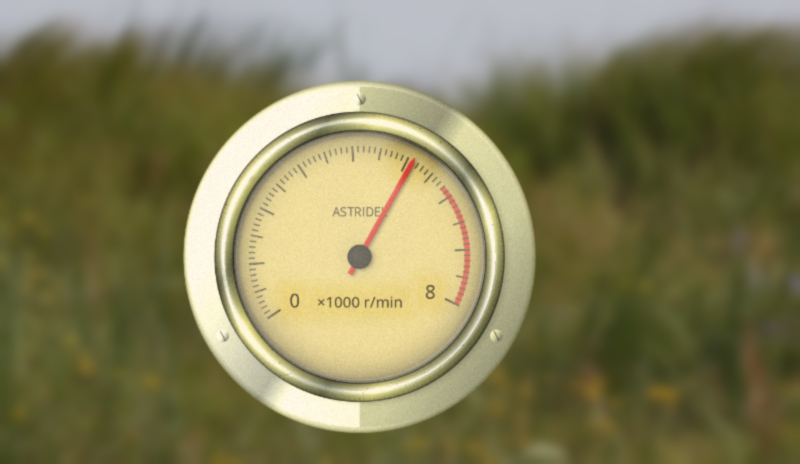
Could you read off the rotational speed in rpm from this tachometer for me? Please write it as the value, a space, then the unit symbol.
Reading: 5100 rpm
